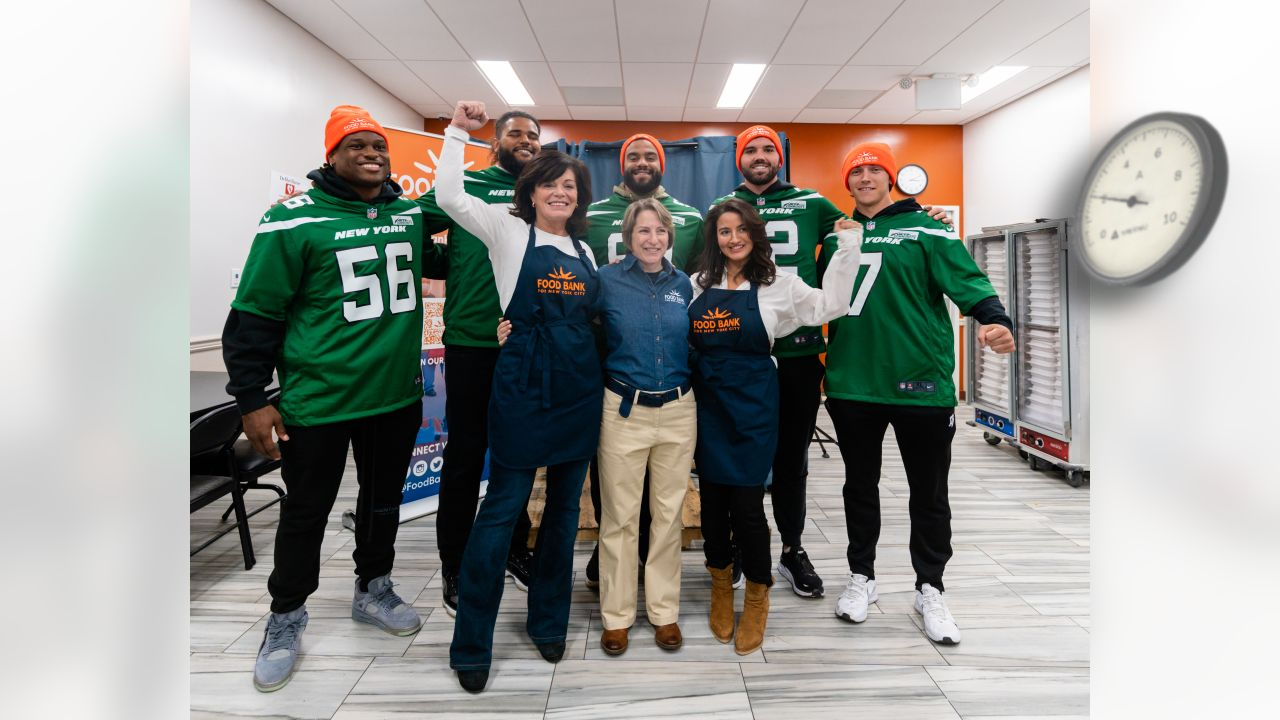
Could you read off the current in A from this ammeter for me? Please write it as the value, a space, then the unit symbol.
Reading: 2 A
